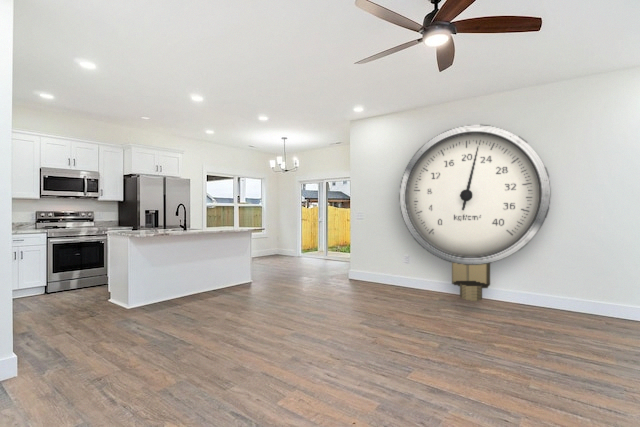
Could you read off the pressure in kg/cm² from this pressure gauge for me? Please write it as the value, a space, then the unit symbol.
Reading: 22 kg/cm²
